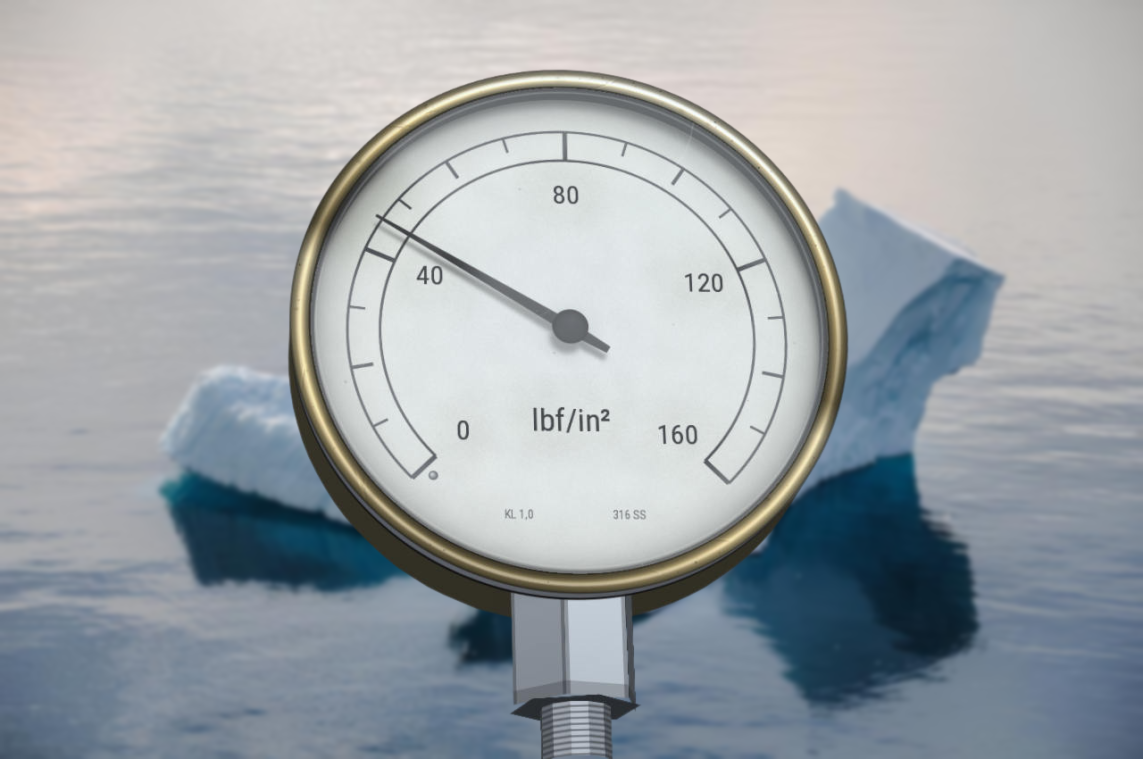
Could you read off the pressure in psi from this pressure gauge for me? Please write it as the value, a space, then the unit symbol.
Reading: 45 psi
